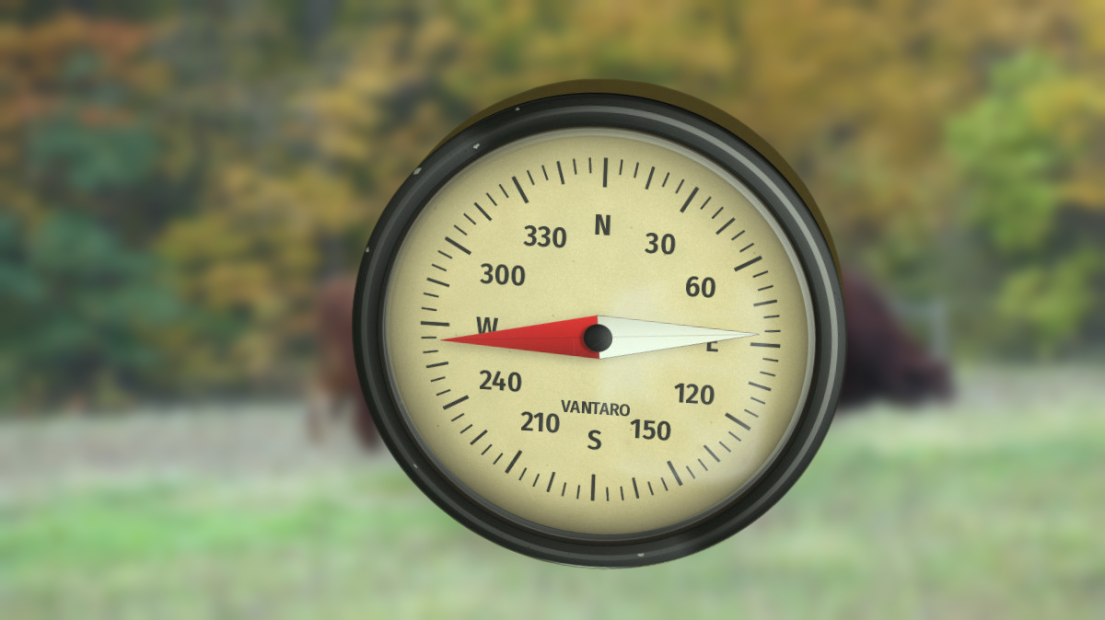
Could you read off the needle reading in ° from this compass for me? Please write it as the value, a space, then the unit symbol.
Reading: 265 °
